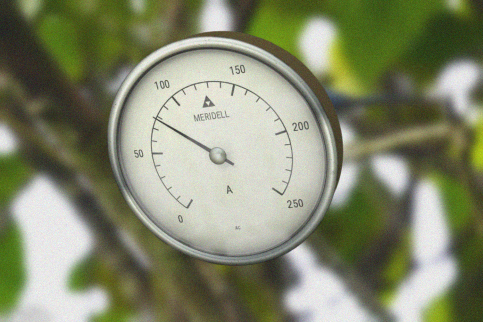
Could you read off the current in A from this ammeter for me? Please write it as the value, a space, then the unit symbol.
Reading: 80 A
